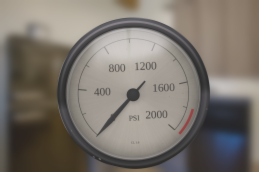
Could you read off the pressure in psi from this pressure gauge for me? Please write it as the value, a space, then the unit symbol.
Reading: 0 psi
